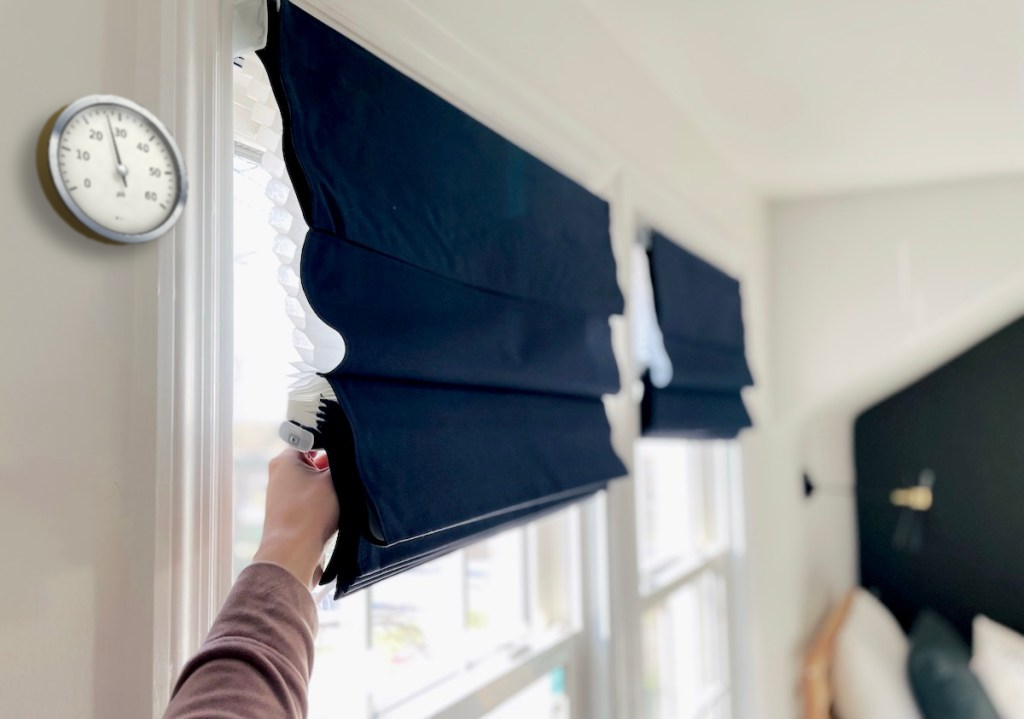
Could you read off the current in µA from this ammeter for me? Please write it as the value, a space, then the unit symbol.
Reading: 26 µA
